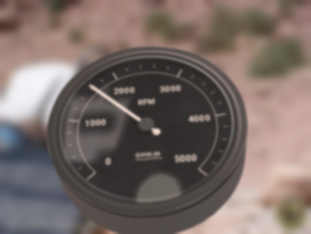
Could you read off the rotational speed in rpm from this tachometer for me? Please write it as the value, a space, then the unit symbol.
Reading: 1600 rpm
